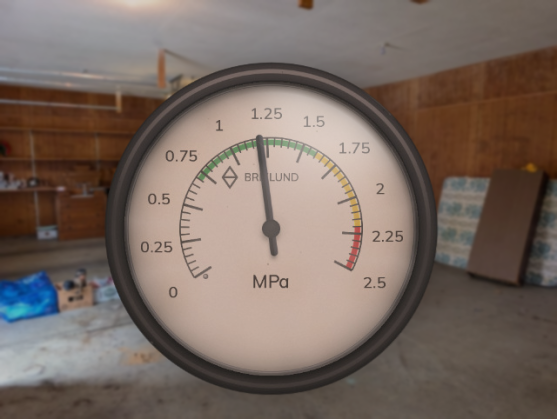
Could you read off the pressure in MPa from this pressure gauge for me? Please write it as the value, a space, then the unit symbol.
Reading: 1.2 MPa
